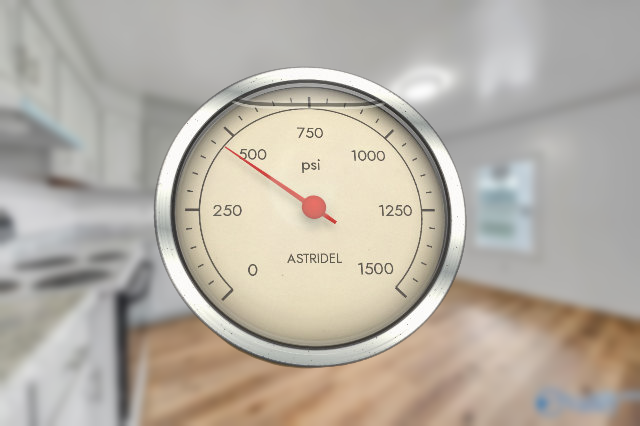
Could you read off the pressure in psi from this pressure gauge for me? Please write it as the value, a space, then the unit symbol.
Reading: 450 psi
